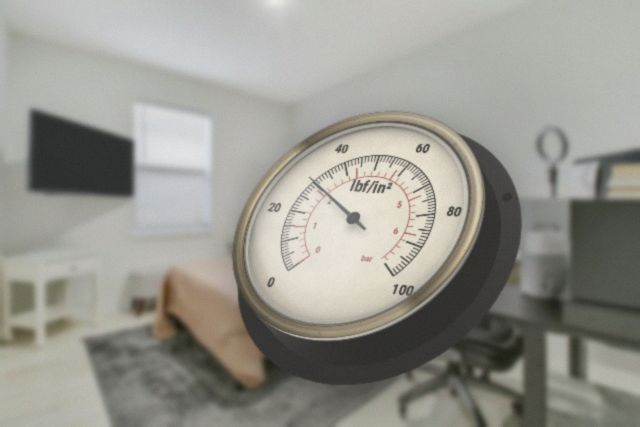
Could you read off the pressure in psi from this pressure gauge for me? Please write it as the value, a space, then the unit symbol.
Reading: 30 psi
